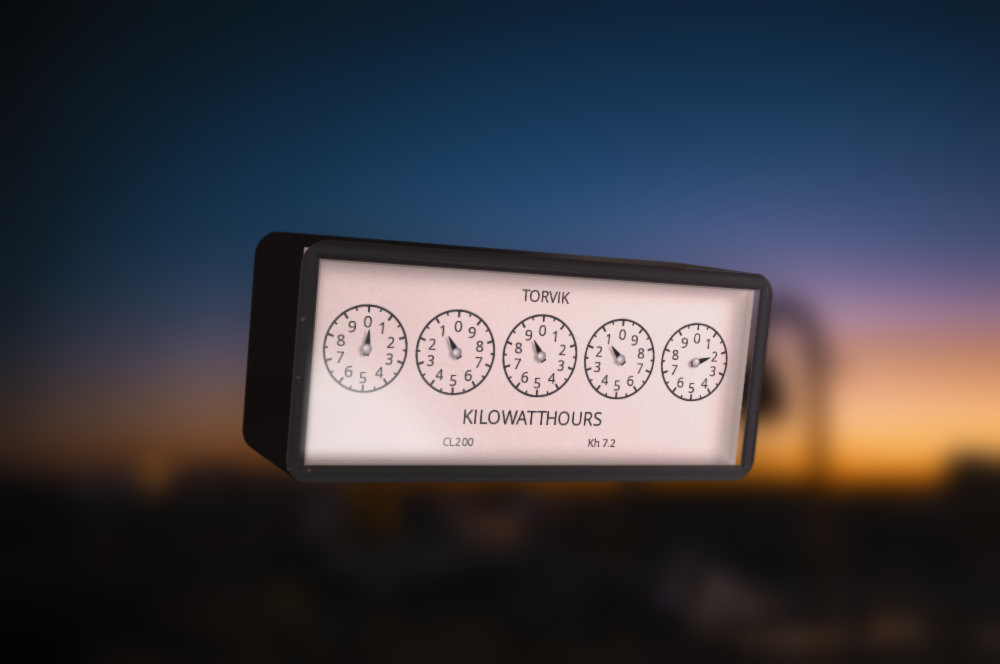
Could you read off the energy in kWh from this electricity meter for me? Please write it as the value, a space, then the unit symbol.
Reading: 912 kWh
